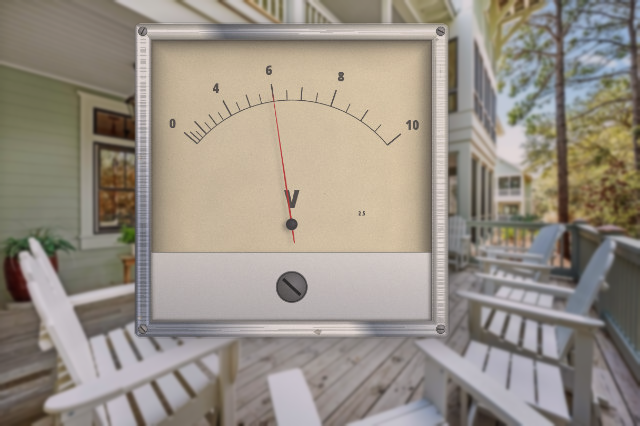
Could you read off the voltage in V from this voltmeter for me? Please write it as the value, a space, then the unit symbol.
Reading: 6 V
